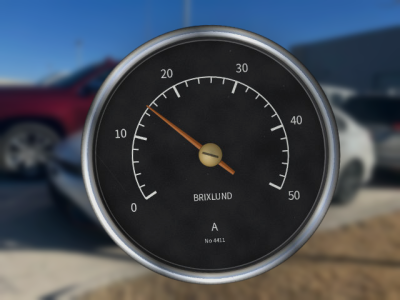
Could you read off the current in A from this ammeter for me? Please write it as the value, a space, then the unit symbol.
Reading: 15 A
